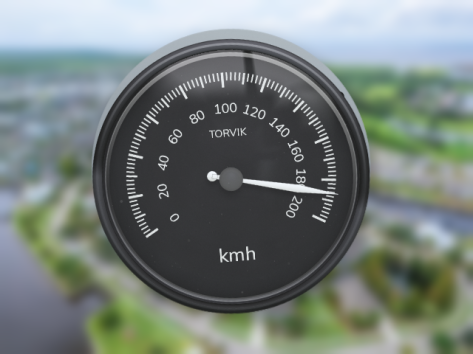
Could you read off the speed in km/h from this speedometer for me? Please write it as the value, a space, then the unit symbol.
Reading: 186 km/h
